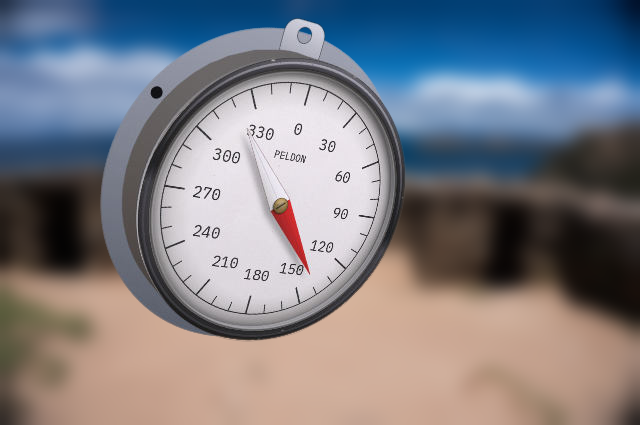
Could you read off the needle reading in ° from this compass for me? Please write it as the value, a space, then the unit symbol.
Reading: 140 °
